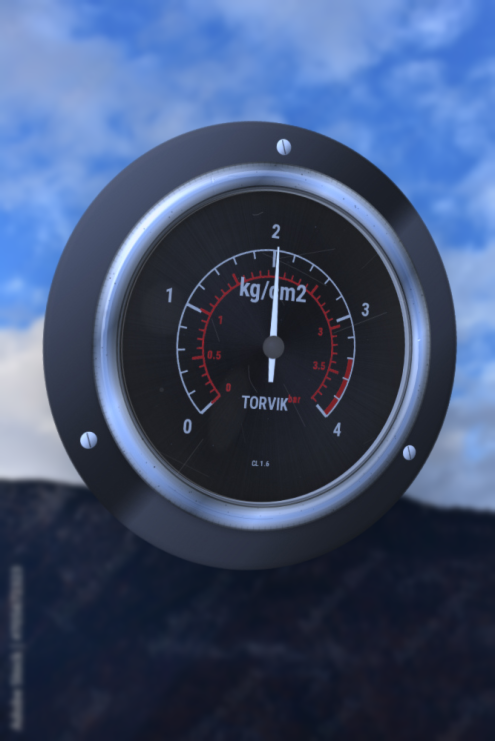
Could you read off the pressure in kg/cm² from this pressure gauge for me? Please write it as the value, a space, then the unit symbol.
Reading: 2 kg/cm²
